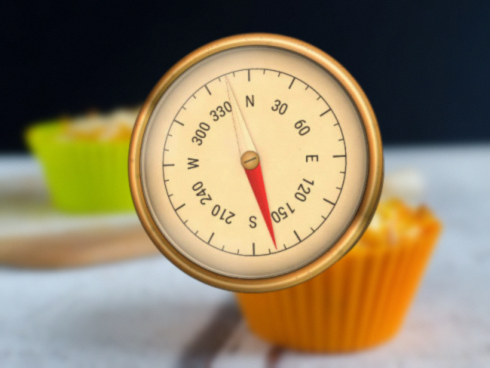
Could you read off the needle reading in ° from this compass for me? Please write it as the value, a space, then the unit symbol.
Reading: 165 °
